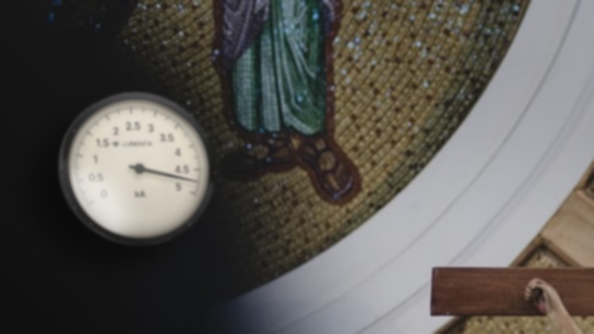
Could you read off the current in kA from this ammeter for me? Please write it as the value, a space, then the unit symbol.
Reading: 4.75 kA
